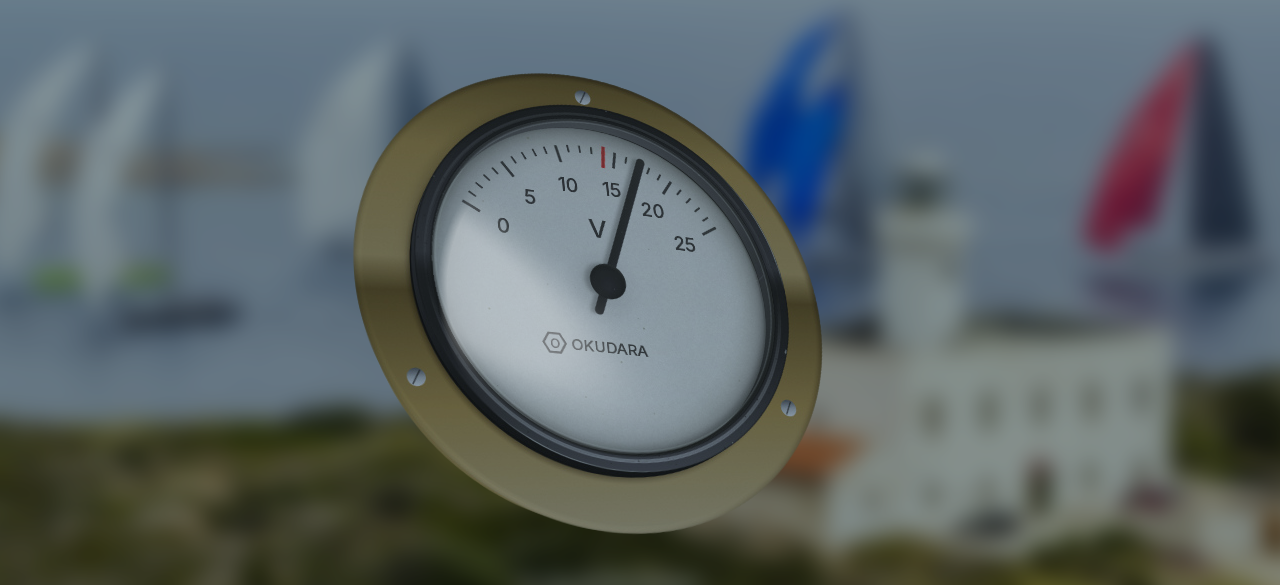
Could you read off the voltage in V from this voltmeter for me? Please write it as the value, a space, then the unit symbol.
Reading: 17 V
